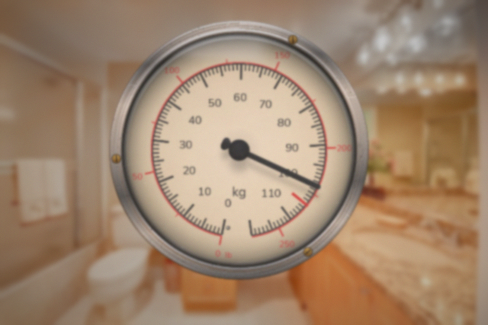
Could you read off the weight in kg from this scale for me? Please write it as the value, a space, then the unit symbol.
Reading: 100 kg
